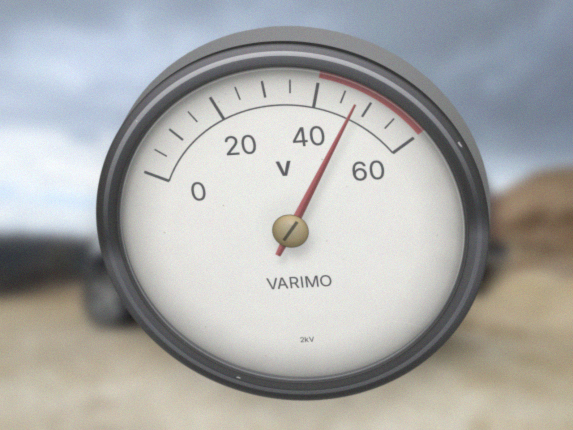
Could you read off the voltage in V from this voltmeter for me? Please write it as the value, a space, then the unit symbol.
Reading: 47.5 V
